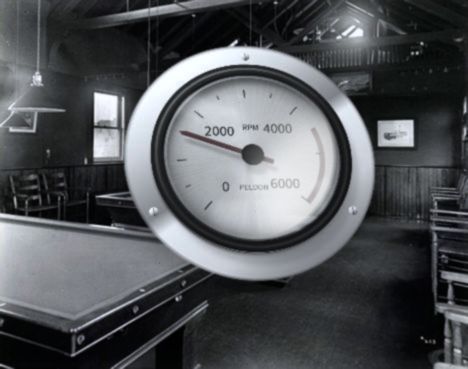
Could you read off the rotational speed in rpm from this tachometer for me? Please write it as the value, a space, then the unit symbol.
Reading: 1500 rpm
